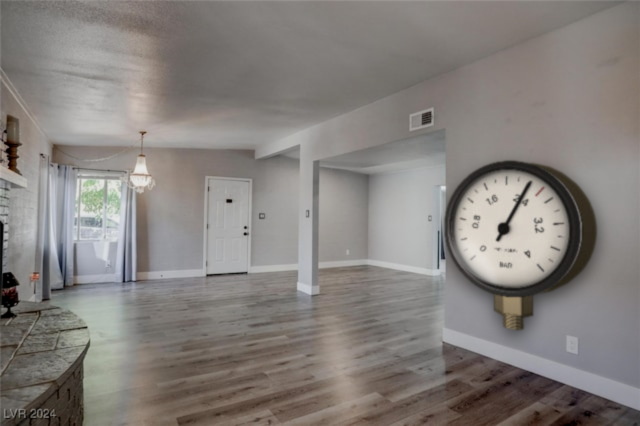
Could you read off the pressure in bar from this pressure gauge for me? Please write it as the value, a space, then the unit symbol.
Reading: 2.4 bar
